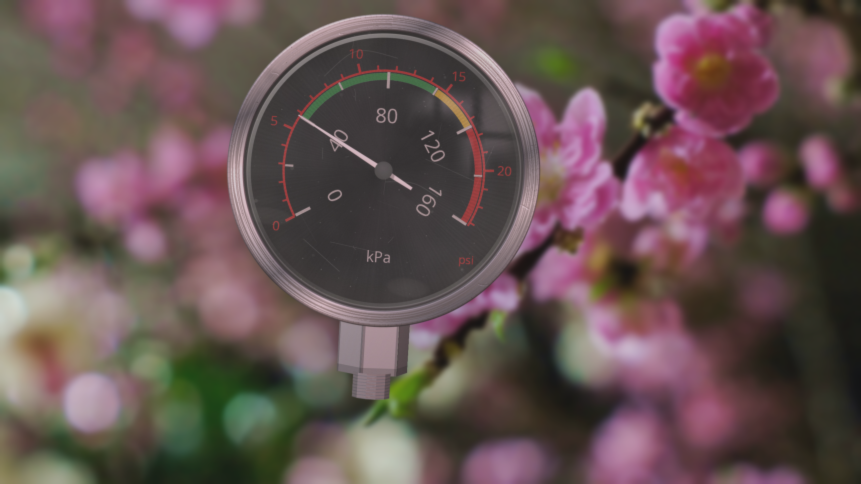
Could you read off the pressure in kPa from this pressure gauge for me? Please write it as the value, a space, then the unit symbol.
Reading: 40 kPa
